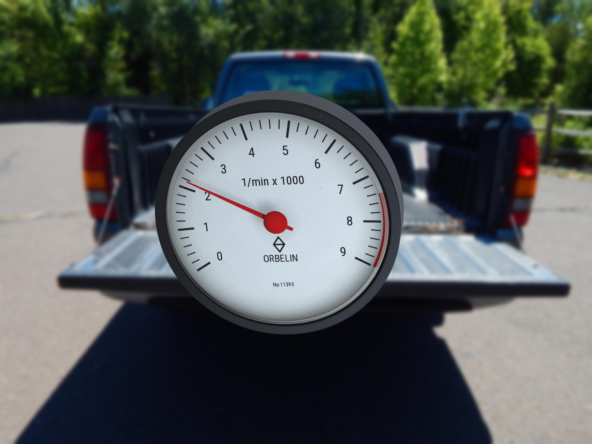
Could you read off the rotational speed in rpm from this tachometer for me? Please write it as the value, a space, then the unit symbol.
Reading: 2200 rpm
